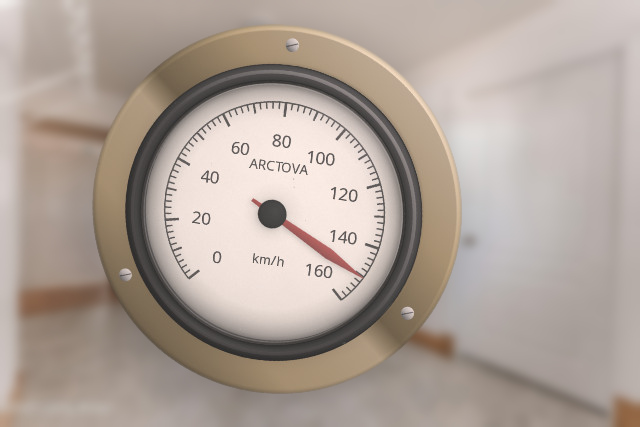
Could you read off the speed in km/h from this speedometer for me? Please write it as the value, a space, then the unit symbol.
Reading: 150 km/h
